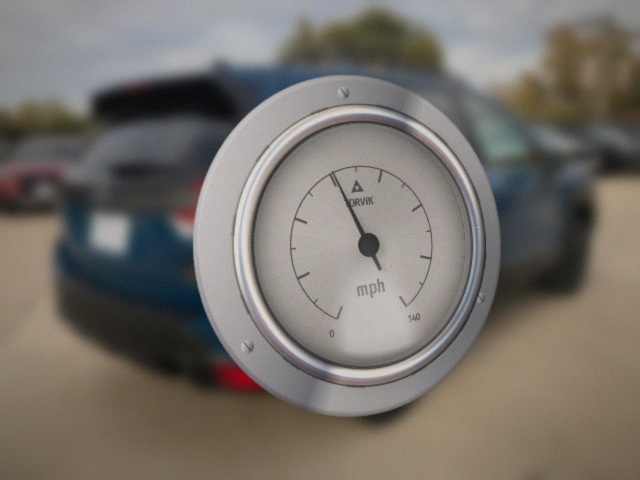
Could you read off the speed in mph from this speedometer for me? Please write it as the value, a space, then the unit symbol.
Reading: 60 mph
